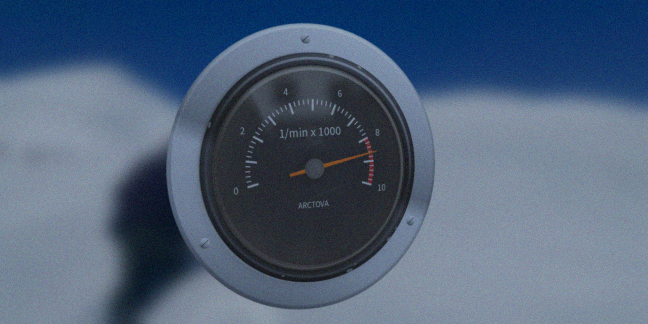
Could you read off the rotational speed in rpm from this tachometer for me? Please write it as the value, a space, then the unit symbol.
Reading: 8600 rpm
